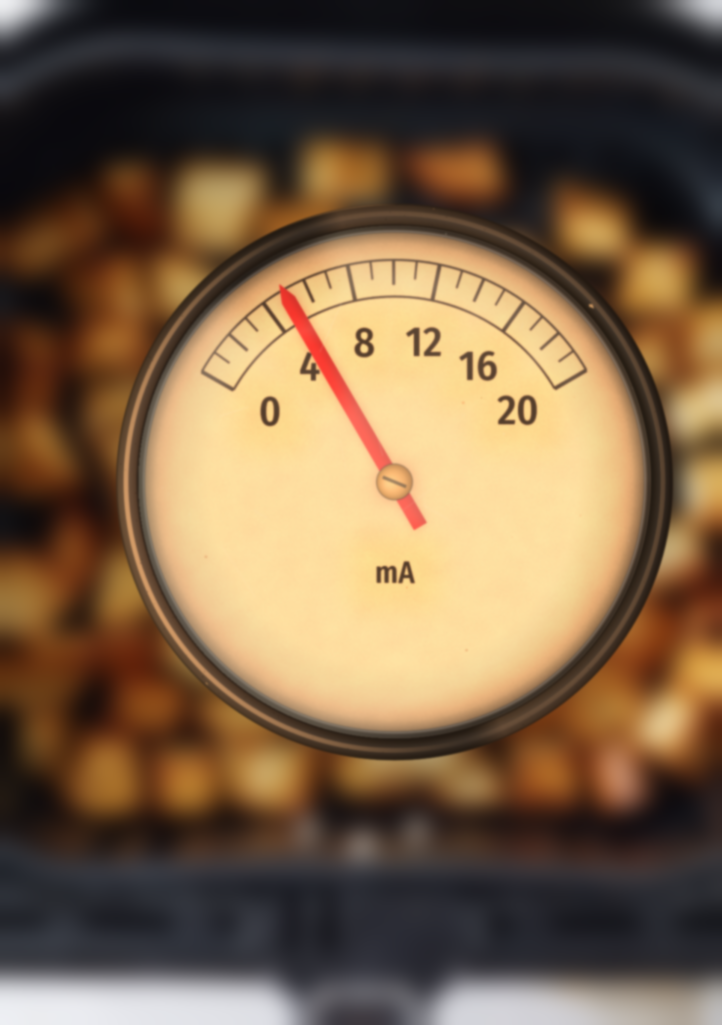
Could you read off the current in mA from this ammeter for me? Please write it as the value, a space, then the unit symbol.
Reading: 5 mA
